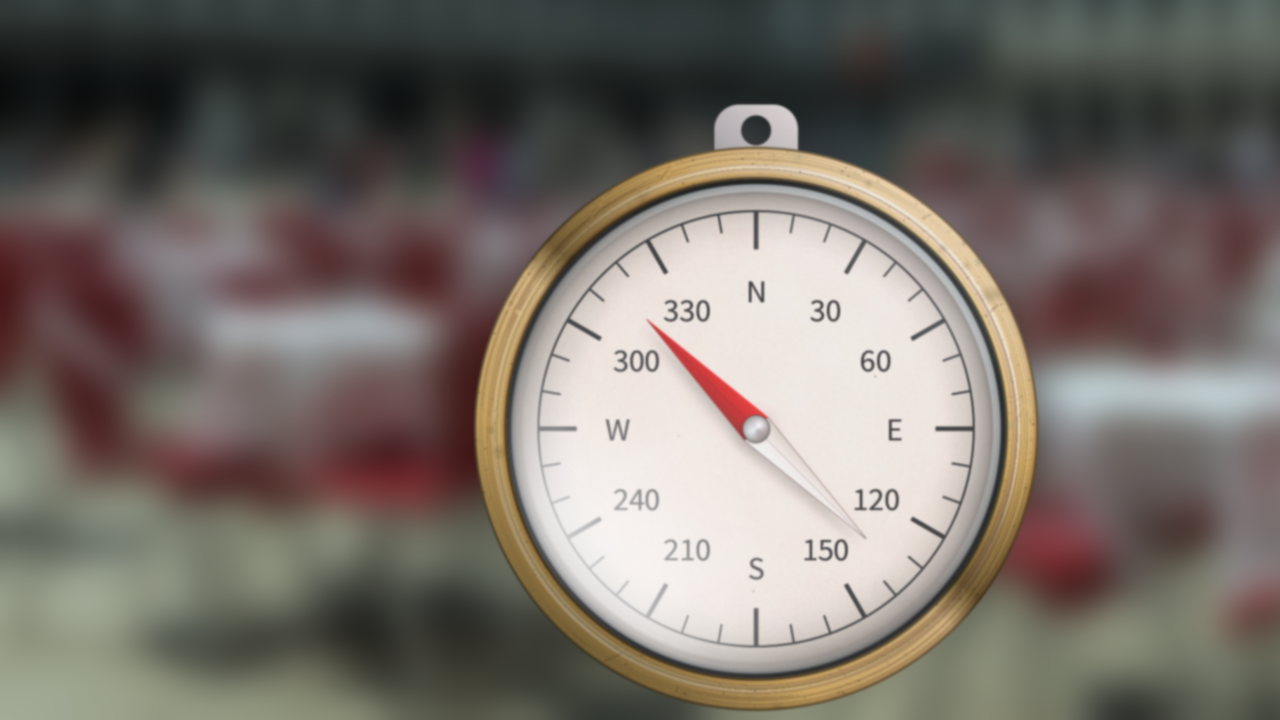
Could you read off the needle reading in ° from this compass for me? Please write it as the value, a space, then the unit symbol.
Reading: 315 °
